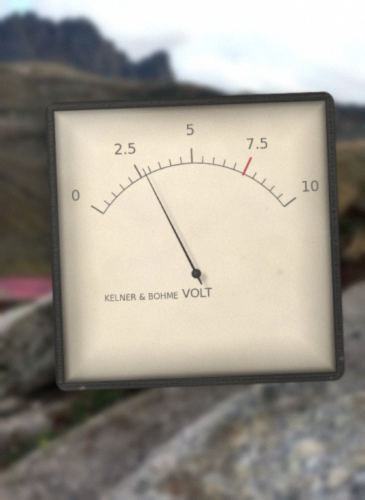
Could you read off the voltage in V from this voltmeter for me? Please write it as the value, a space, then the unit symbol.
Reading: 2.75 V
